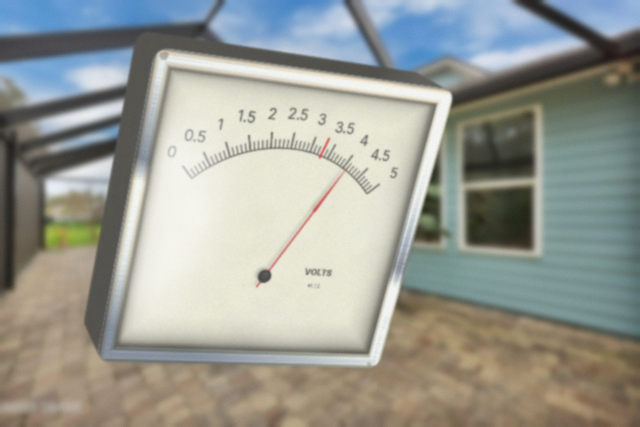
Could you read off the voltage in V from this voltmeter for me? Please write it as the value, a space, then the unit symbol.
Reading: 4 V
